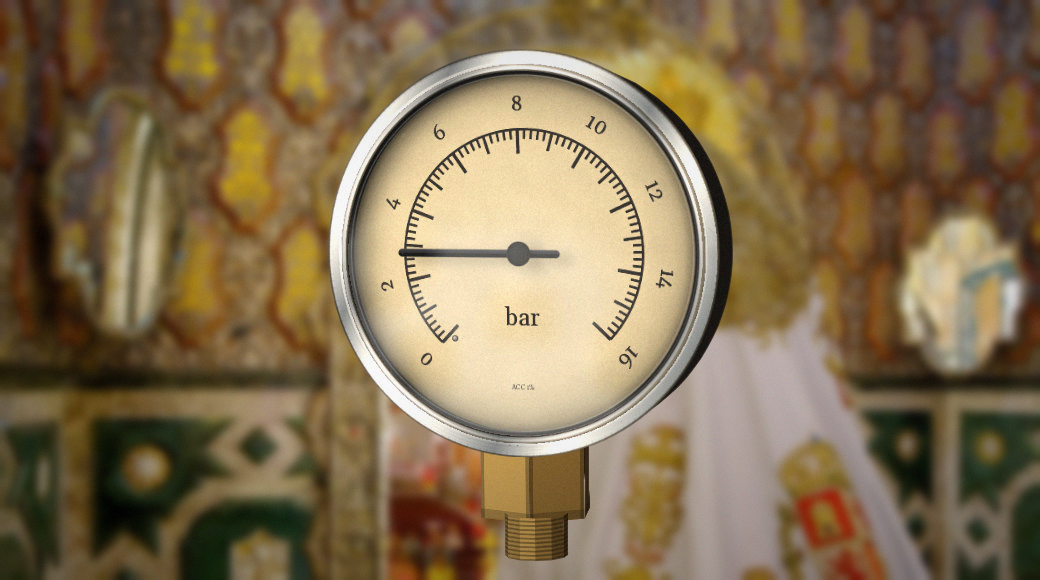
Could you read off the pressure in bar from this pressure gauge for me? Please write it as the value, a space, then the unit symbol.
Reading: 2.8 bar
